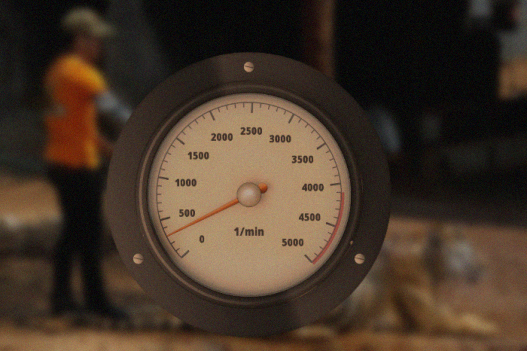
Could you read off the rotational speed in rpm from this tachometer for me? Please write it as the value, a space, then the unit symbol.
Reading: 300 rpm
